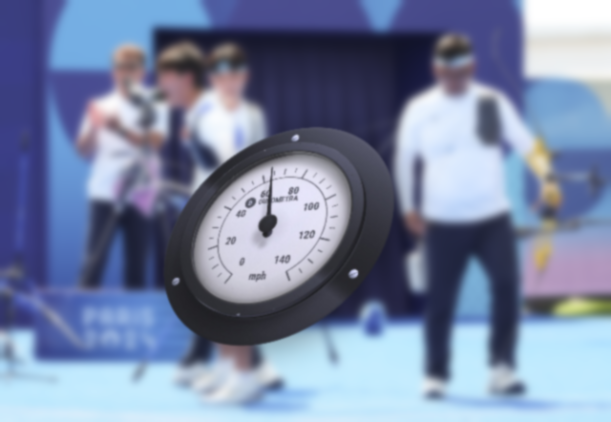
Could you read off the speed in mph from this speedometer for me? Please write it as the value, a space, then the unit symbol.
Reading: 65 mph
